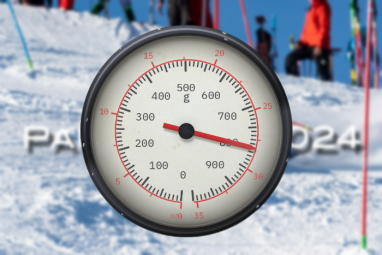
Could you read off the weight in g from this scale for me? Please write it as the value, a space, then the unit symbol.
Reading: 800 g
